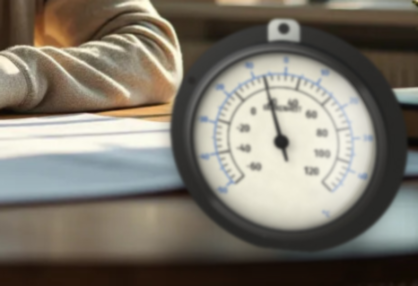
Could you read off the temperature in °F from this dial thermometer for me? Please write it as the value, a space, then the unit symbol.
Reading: 20 °F
